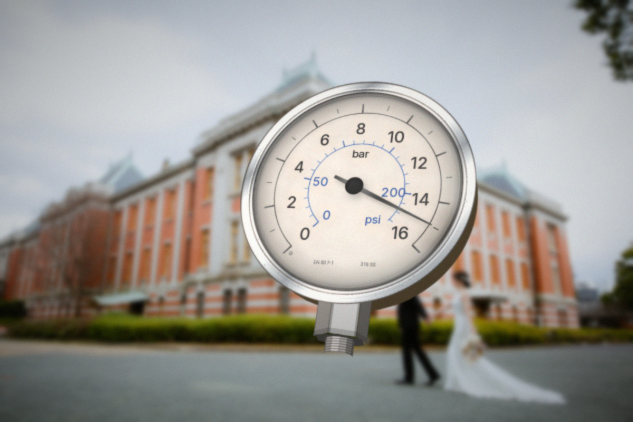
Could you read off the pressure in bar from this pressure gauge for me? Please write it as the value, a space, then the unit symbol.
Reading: 15 bar
